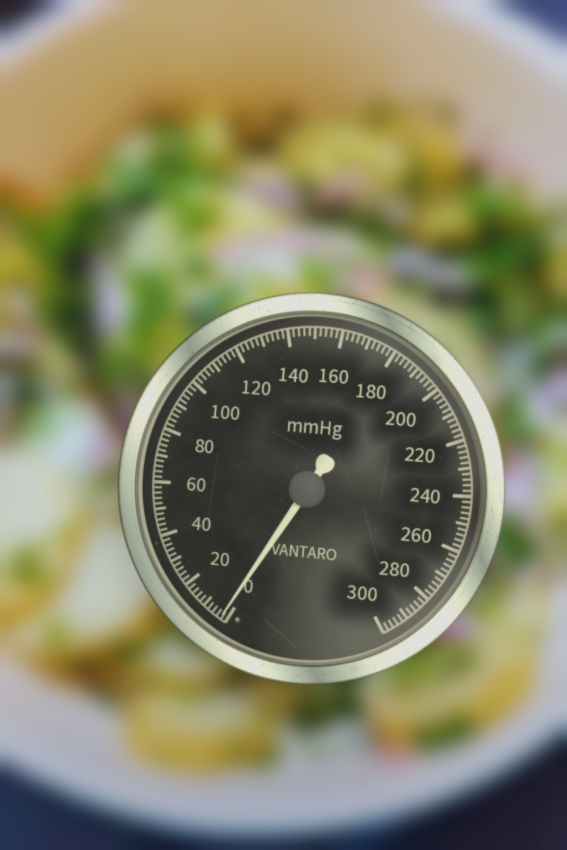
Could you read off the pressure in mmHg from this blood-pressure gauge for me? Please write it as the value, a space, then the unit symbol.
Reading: 2 mmHg
